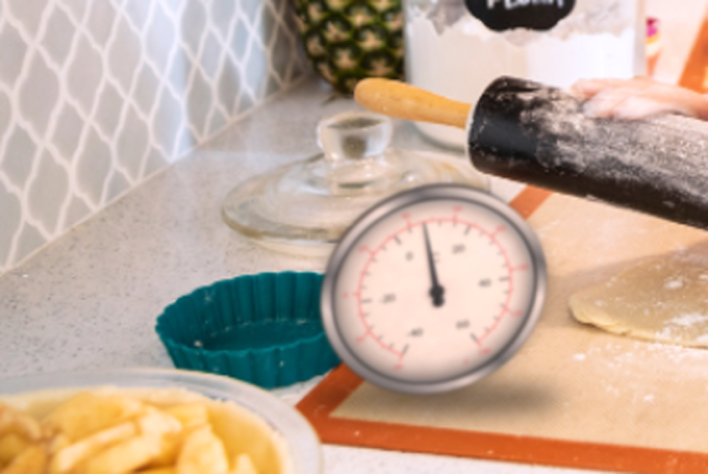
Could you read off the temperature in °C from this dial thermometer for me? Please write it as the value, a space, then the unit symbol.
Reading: 8 °C
